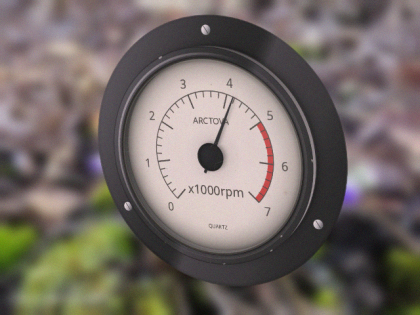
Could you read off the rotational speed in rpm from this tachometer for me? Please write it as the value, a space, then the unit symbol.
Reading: 4200 rpm
